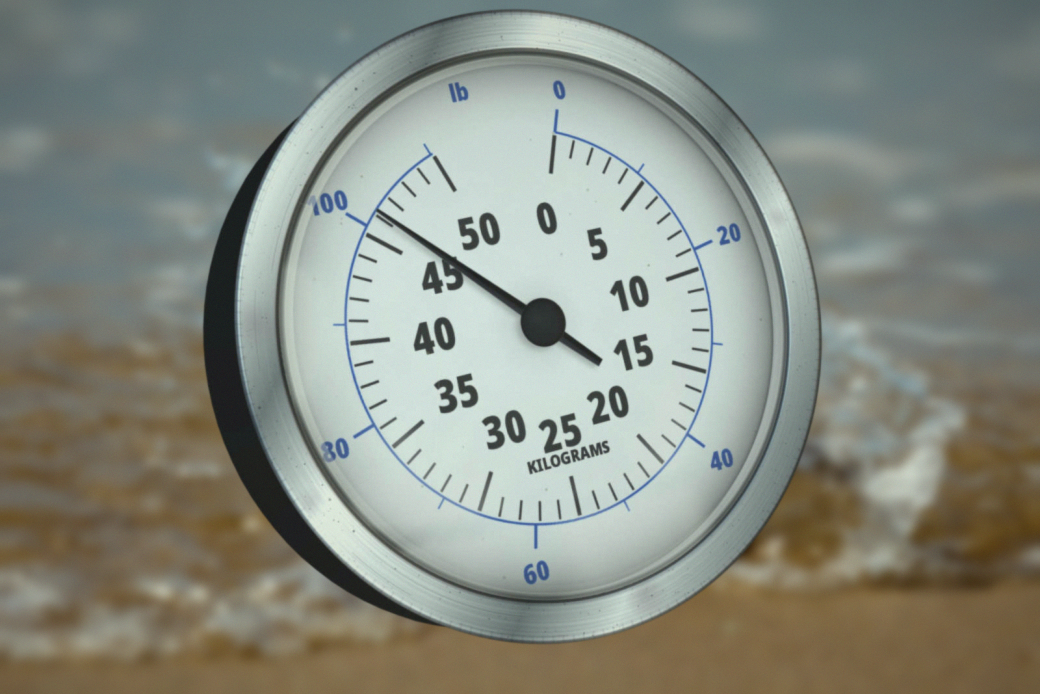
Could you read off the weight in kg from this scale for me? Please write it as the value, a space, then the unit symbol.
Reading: 46 kg
